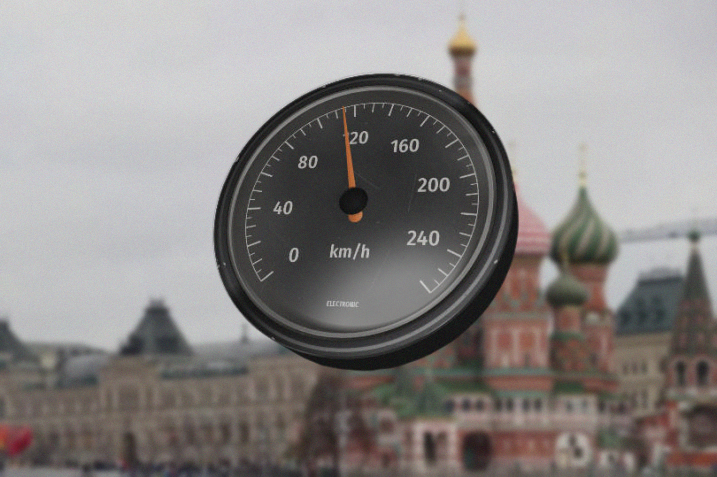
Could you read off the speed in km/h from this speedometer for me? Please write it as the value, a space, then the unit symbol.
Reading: 115 km/h
